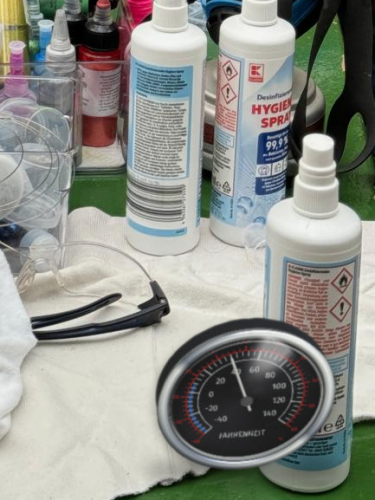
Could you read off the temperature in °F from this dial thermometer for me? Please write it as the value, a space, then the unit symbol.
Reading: 40 °F
